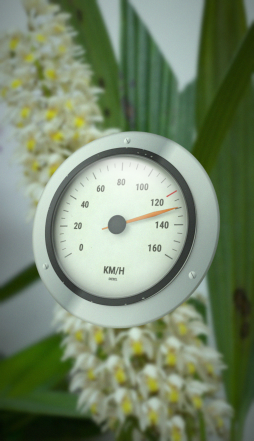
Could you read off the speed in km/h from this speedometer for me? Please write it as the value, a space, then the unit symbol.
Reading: 130 km/h
